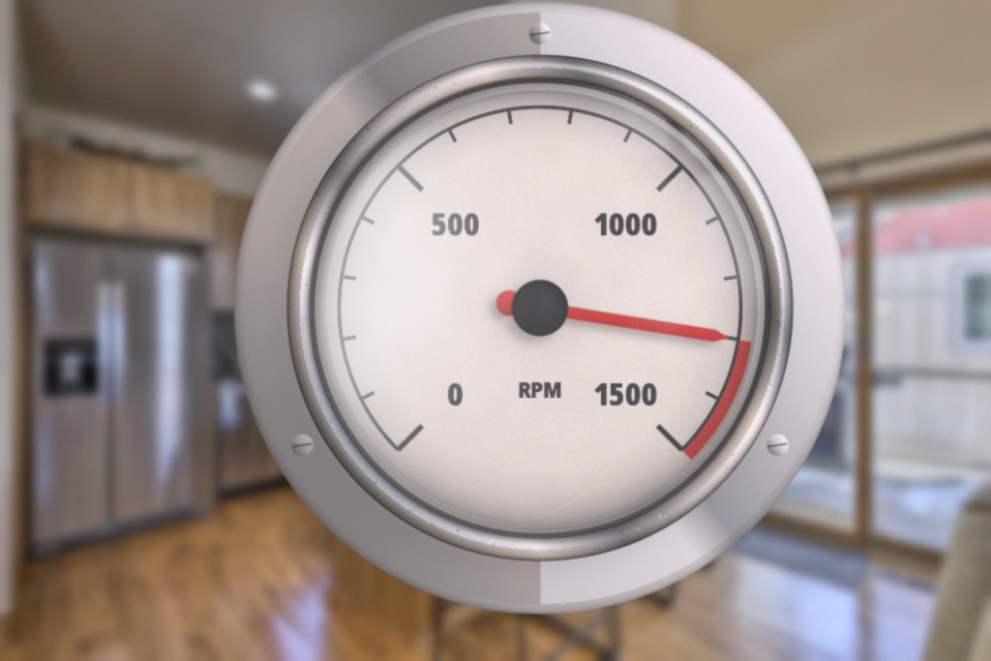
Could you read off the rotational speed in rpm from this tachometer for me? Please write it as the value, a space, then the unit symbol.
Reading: 1300 rpm
